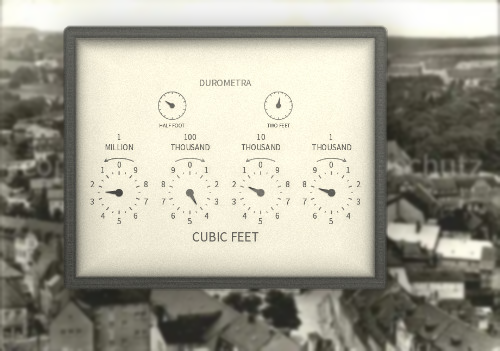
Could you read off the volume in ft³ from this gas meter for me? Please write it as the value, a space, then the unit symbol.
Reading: 241800 ft³
